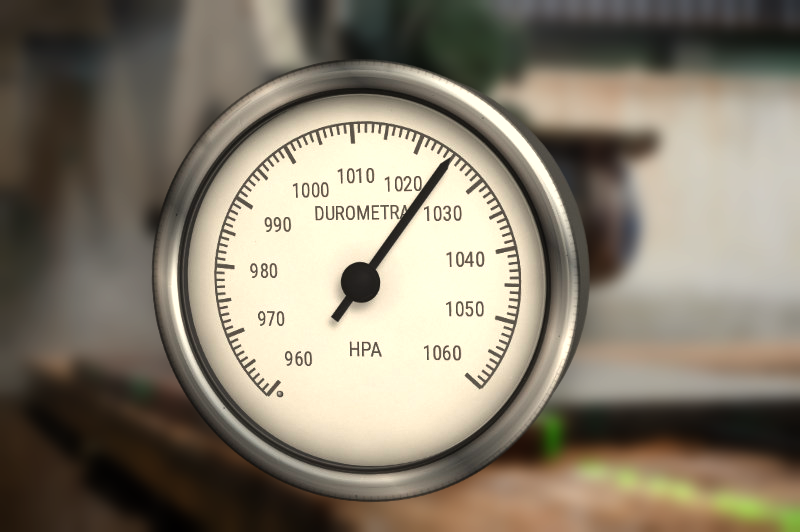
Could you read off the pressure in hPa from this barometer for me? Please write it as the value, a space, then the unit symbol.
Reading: 1025 hPa
